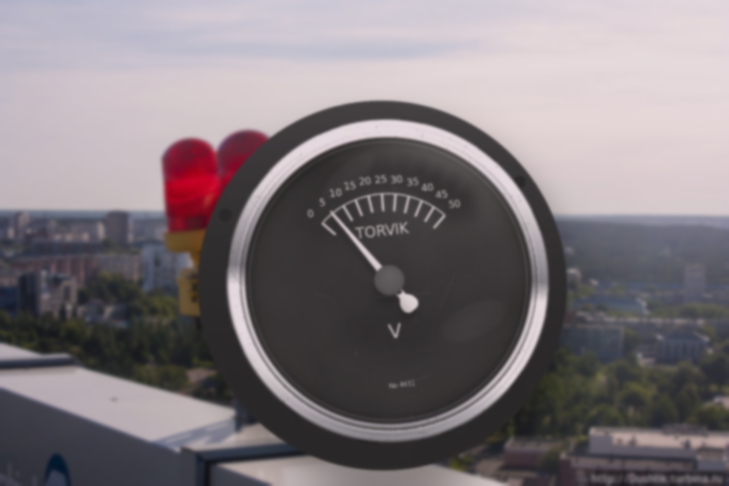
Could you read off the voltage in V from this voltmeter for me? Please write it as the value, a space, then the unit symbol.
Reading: 5 V
